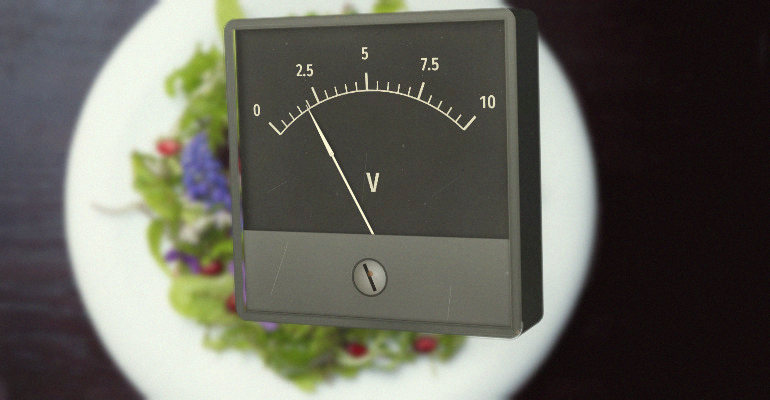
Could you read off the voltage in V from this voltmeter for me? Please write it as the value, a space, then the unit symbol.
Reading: 2 V
